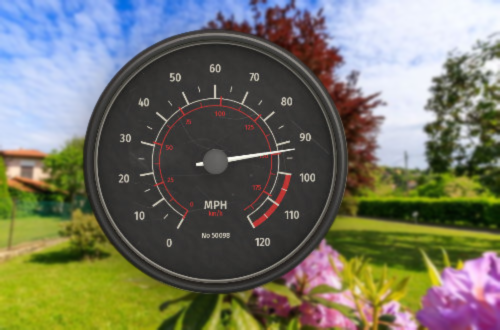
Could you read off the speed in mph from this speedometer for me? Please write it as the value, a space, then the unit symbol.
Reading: 92.5 mph
